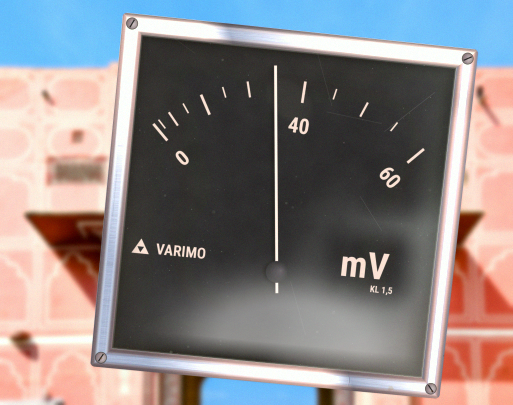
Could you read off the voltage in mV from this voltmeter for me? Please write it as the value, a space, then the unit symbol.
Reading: 35 mV
